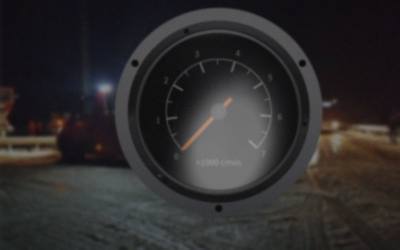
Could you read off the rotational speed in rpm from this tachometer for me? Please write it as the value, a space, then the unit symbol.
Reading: 0 rpm
